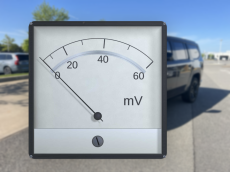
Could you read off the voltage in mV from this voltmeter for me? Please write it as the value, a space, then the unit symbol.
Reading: 0 mV
